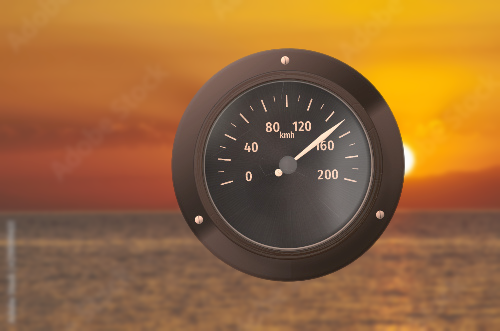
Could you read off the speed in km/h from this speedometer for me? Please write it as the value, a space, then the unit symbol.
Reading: 150 km/h
